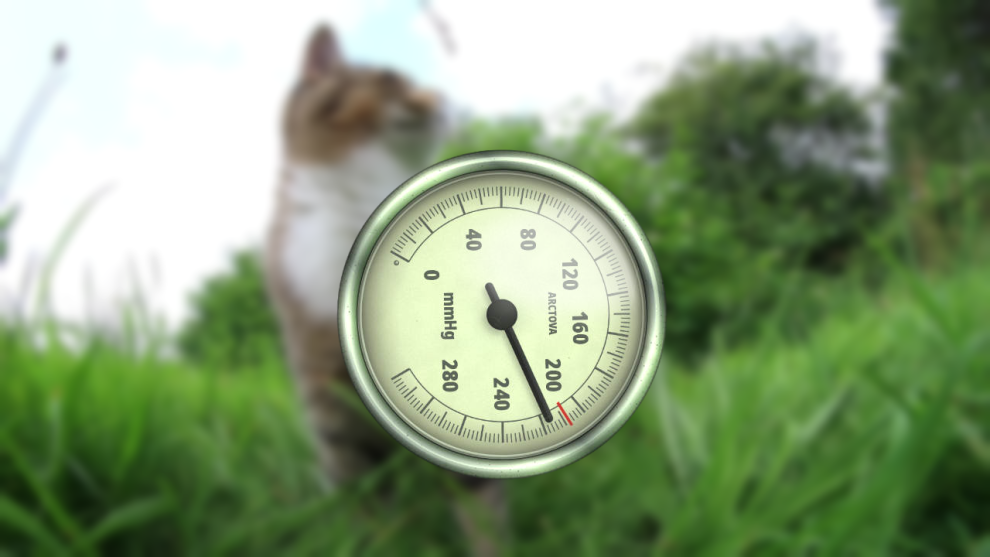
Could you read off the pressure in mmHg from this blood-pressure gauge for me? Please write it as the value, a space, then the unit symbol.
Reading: 216 mmHg
